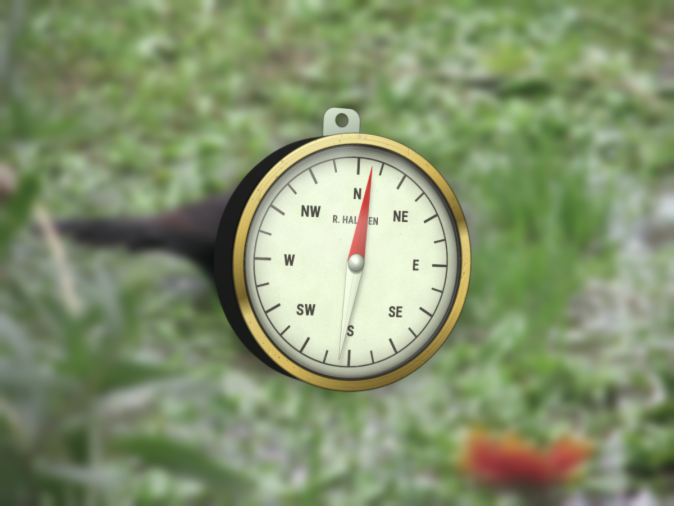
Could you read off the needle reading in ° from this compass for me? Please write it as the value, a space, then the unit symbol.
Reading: 7.5 °
